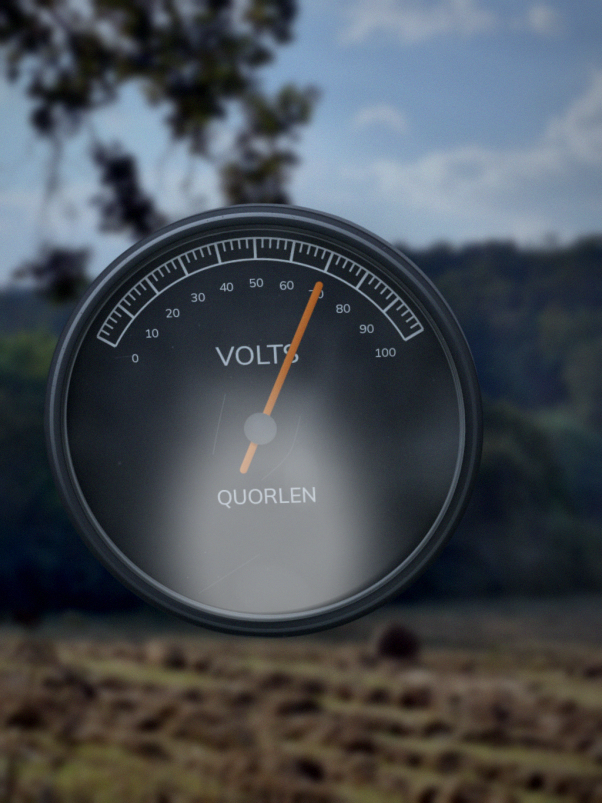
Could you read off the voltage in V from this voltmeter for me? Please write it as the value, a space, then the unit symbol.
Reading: 70 V
